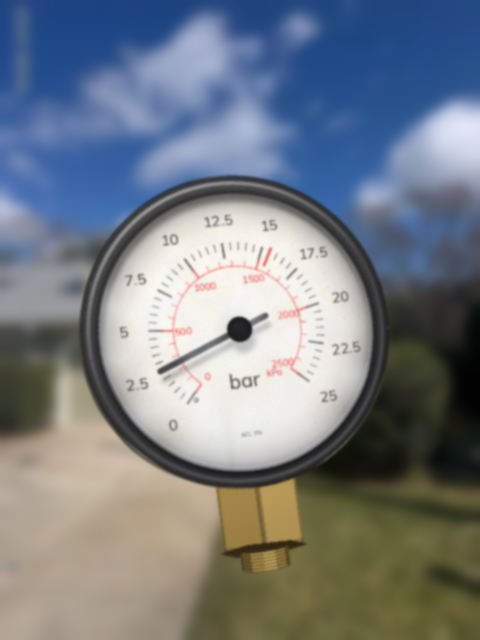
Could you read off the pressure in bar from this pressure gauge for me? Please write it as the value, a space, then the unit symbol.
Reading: 2.5 bar
